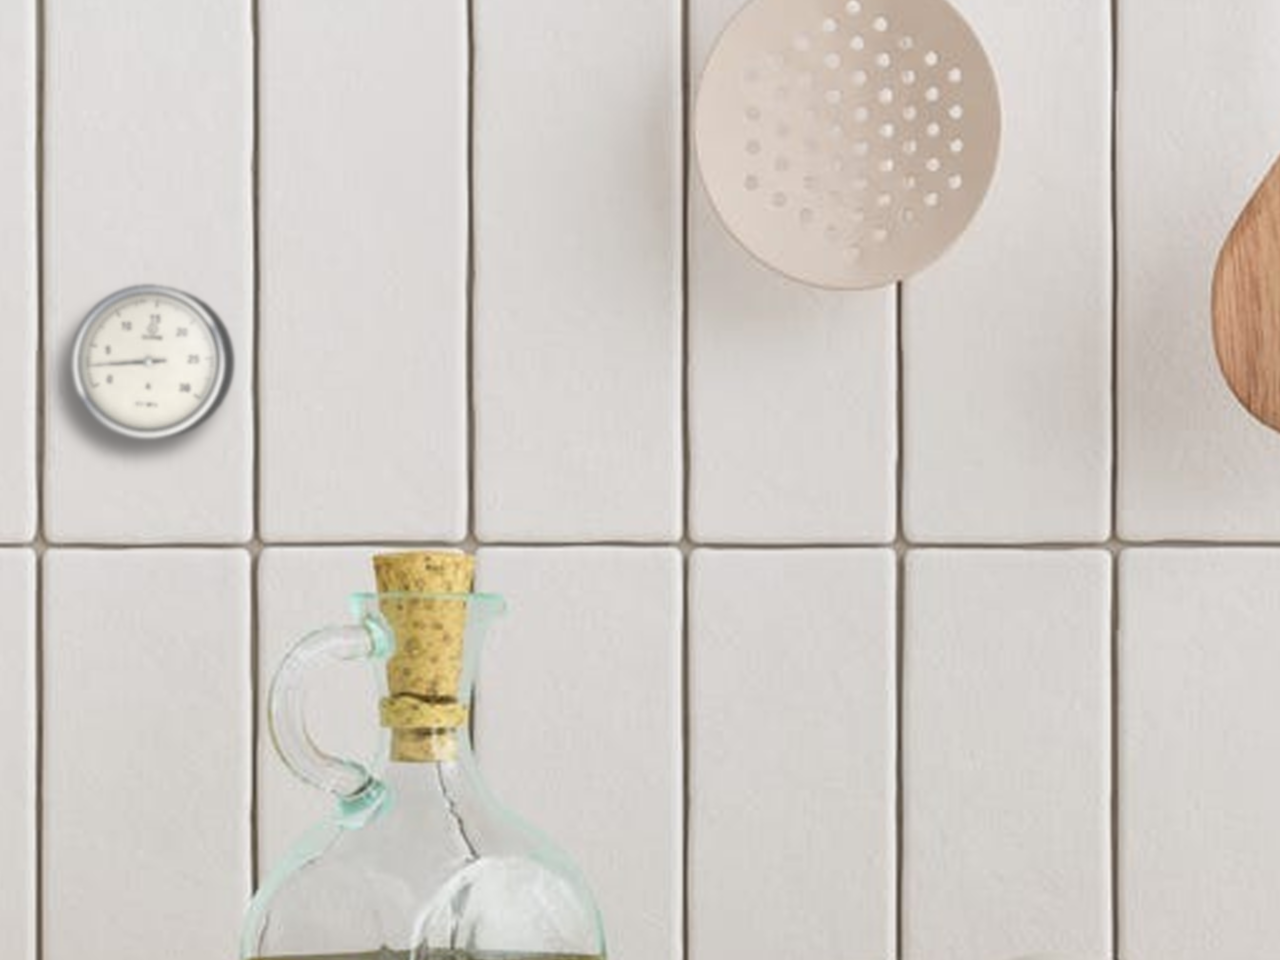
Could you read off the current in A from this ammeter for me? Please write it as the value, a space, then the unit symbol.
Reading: 2.5 A
